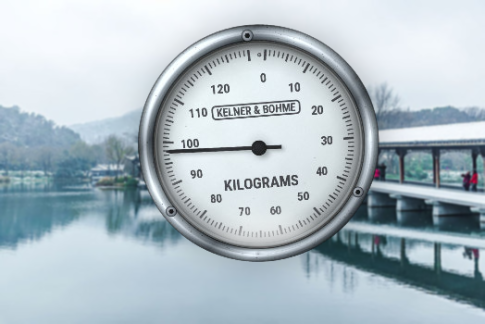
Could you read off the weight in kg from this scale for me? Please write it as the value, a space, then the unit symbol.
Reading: 98 kg
